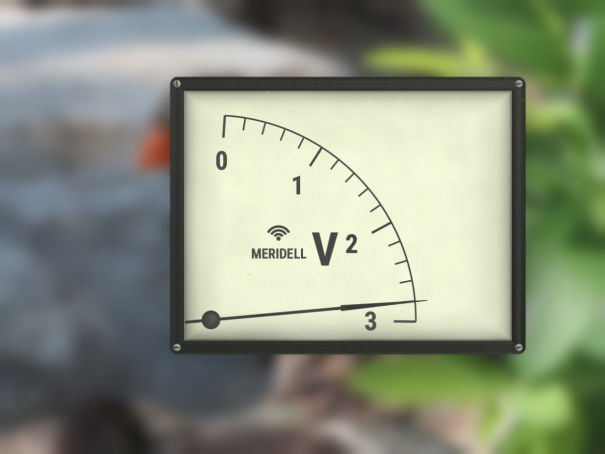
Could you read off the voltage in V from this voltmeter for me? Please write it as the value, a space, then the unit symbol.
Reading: 2.8 V
